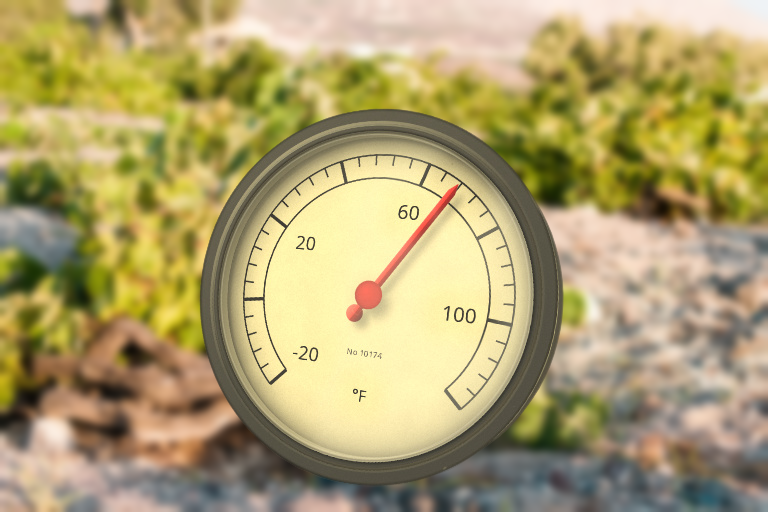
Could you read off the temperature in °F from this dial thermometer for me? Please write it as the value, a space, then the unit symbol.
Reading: 68 °F
